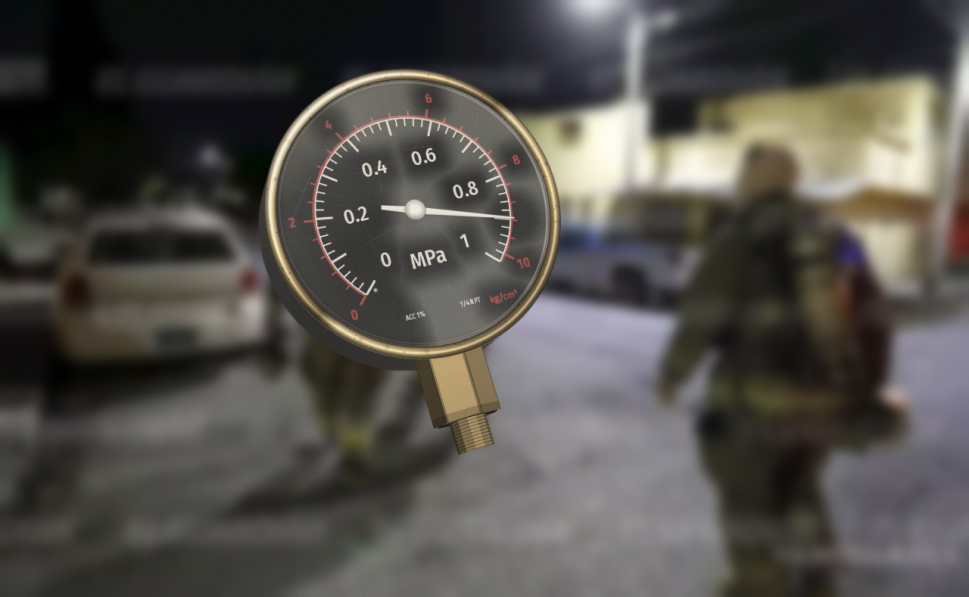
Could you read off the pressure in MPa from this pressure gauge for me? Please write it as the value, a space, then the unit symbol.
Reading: 0.9 MPa
